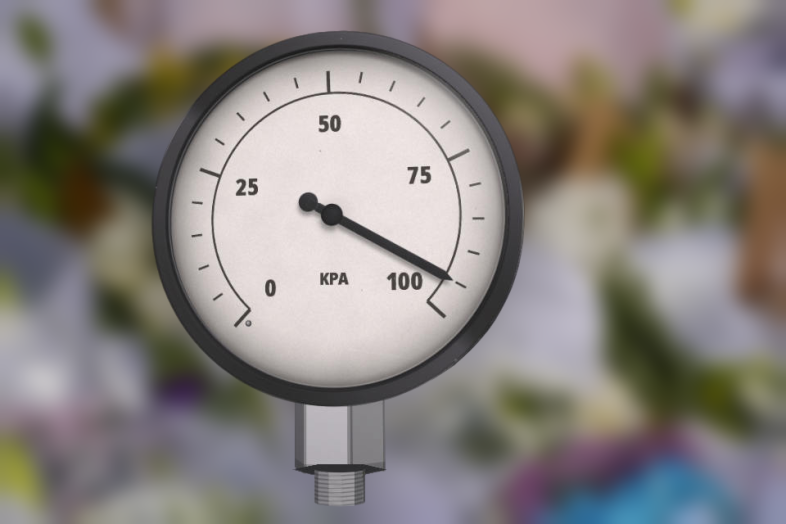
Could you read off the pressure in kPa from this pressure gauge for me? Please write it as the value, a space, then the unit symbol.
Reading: 95 kPa
